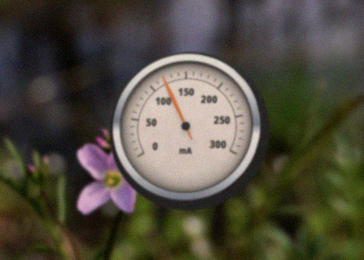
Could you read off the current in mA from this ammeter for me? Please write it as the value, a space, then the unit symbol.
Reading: 120 mA
